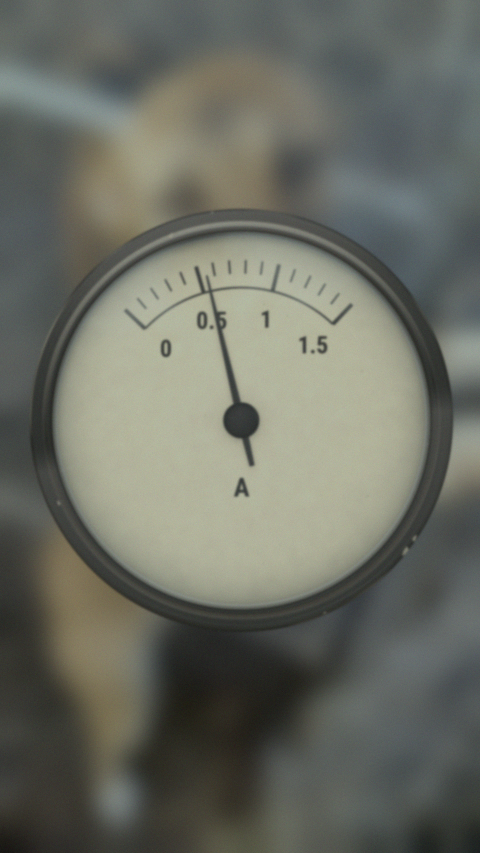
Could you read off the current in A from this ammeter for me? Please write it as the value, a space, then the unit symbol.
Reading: 0.55 A
